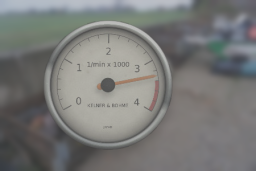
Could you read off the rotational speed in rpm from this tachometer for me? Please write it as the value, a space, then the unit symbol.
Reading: 3300 rpm
